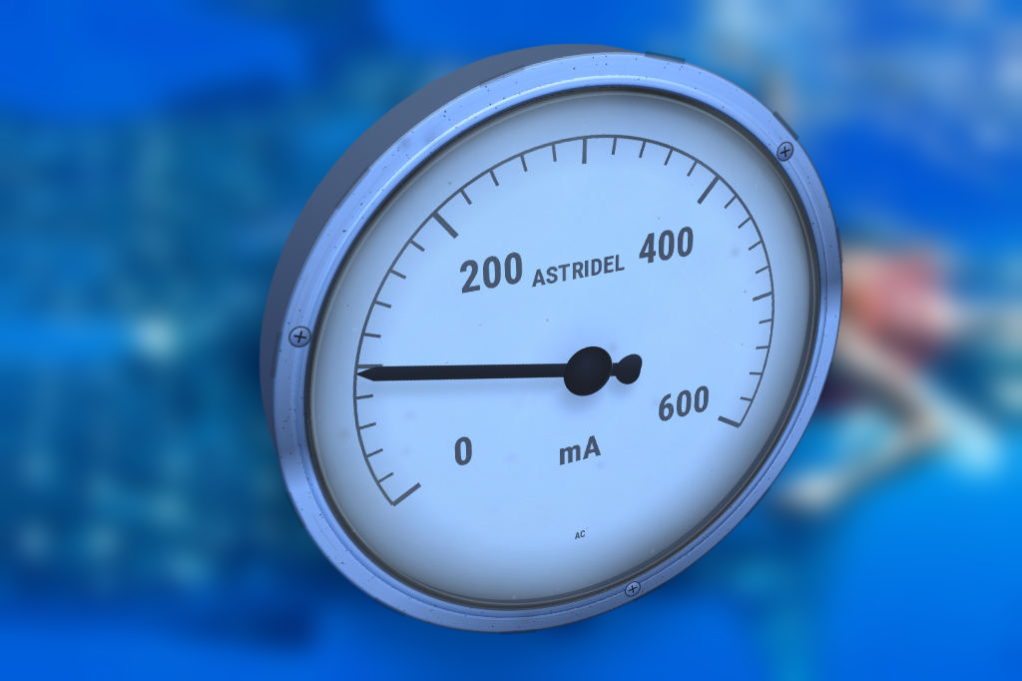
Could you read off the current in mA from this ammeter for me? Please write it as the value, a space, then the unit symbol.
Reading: 100 mA
